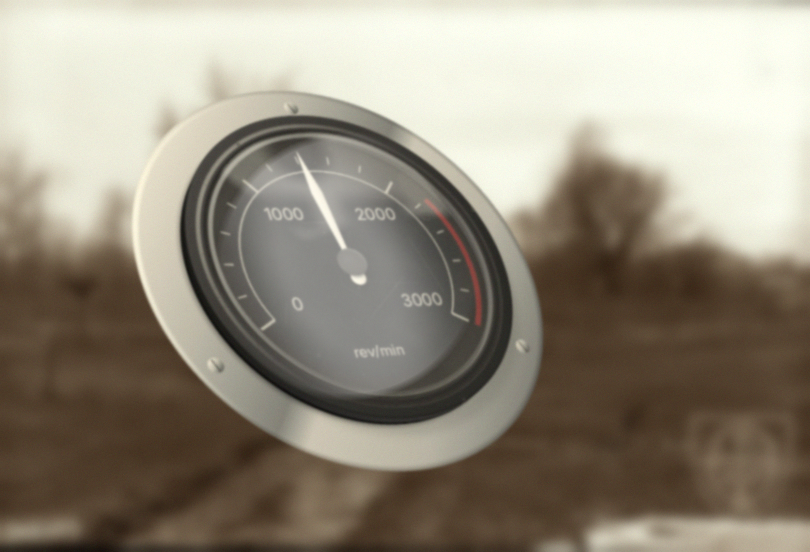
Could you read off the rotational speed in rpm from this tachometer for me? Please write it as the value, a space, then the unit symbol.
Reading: 1400 rpm
